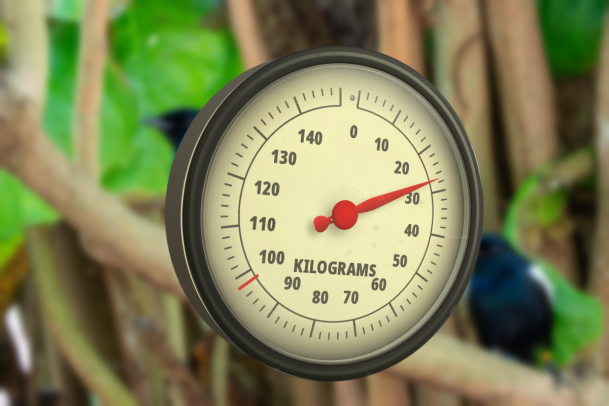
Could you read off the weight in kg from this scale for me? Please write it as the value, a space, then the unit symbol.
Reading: 27 kg
